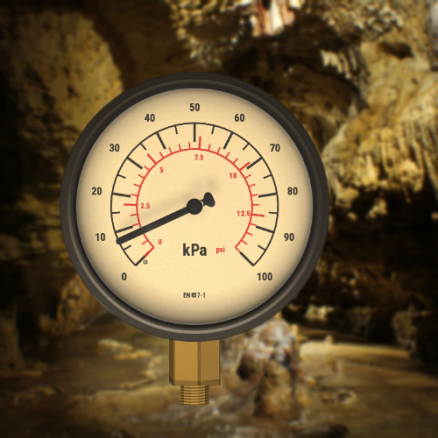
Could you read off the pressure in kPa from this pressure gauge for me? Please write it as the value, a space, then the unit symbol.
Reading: 7.5 kPa
